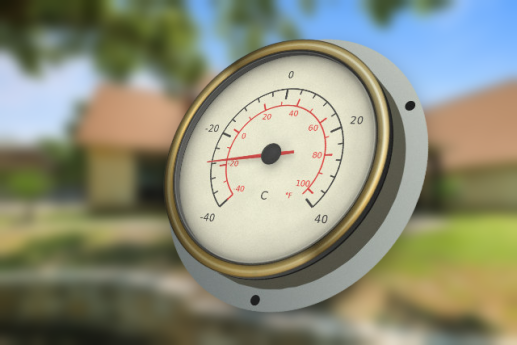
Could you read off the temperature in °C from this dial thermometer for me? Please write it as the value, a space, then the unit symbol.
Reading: -28 °C
